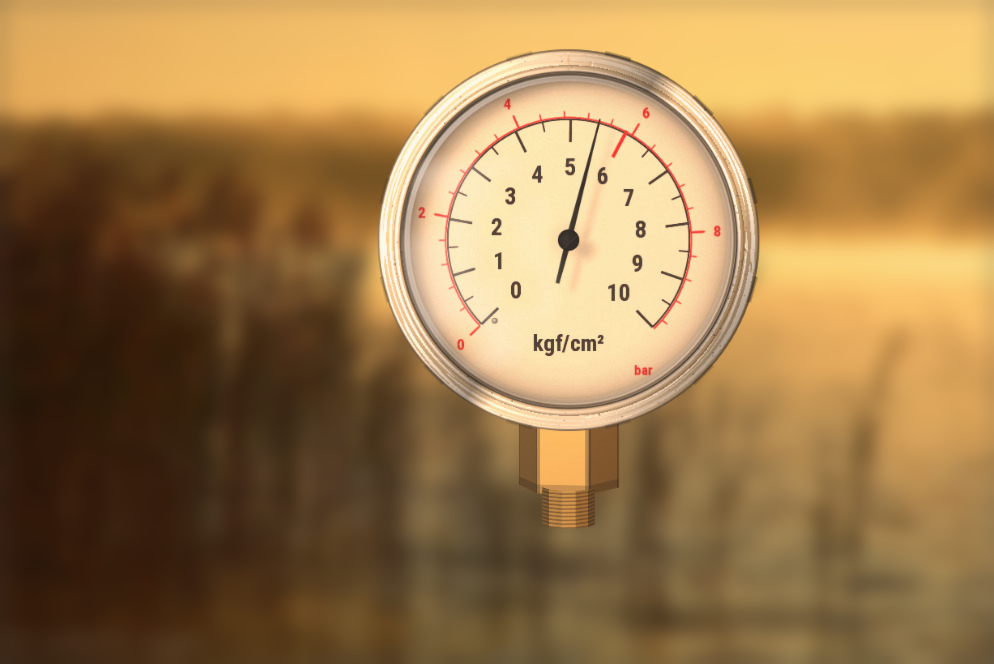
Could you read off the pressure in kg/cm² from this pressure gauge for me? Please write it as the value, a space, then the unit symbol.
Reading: 5.5 kg/cm²
